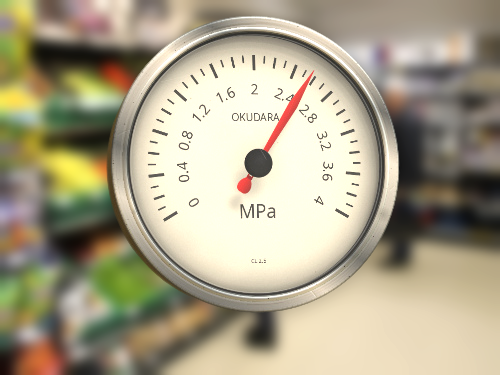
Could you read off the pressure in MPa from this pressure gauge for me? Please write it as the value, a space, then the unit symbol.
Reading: 2.55 MPa
